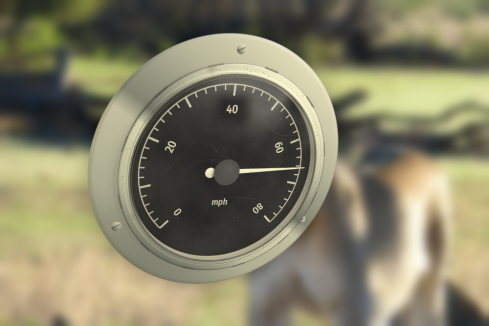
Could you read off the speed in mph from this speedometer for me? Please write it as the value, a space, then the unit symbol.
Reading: 66 mph
